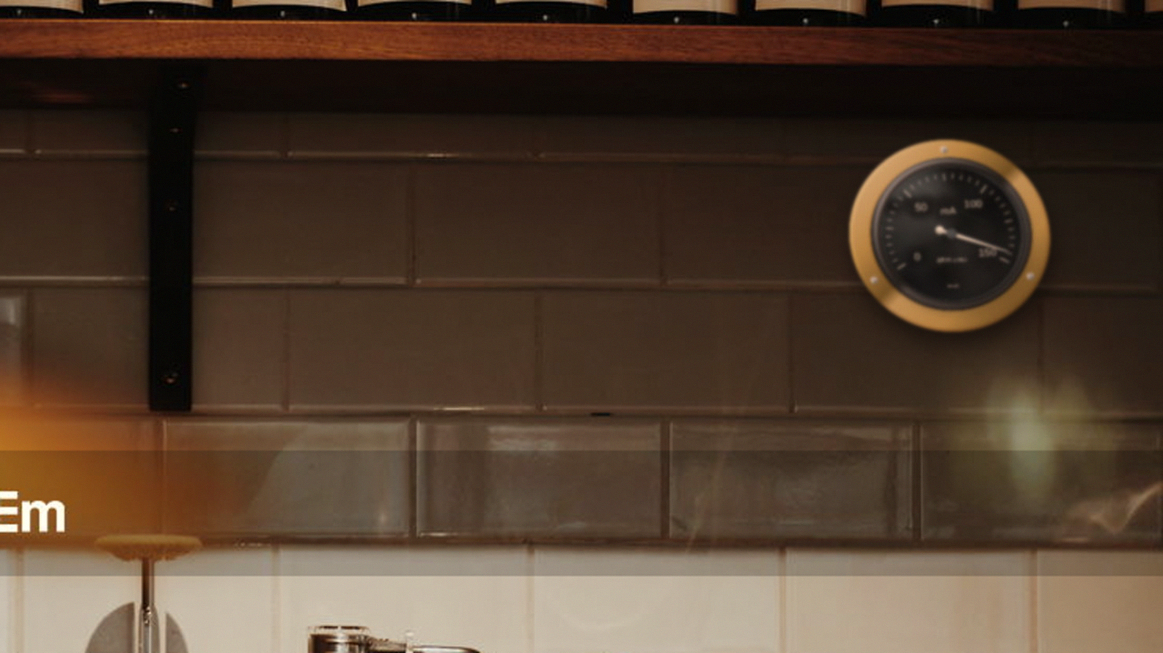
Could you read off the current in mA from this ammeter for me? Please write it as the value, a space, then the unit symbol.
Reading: 145 mA
